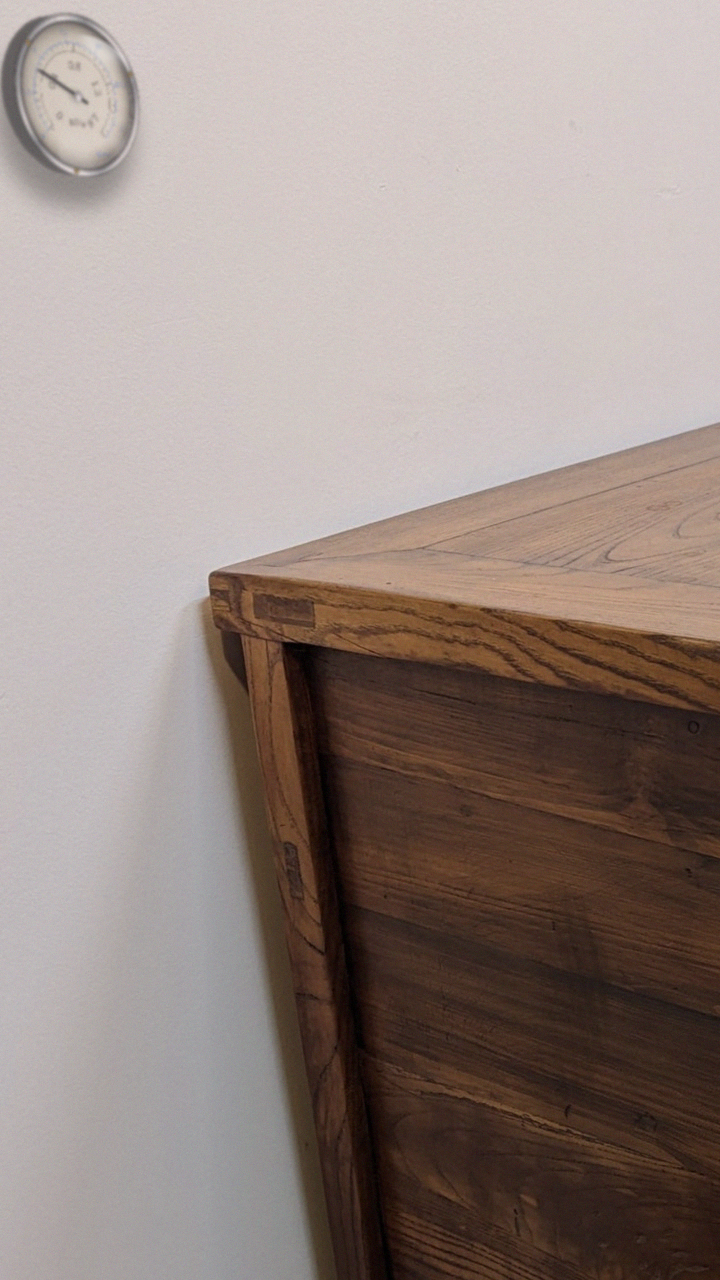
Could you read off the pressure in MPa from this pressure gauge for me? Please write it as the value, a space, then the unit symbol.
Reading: 0.4 MPa
